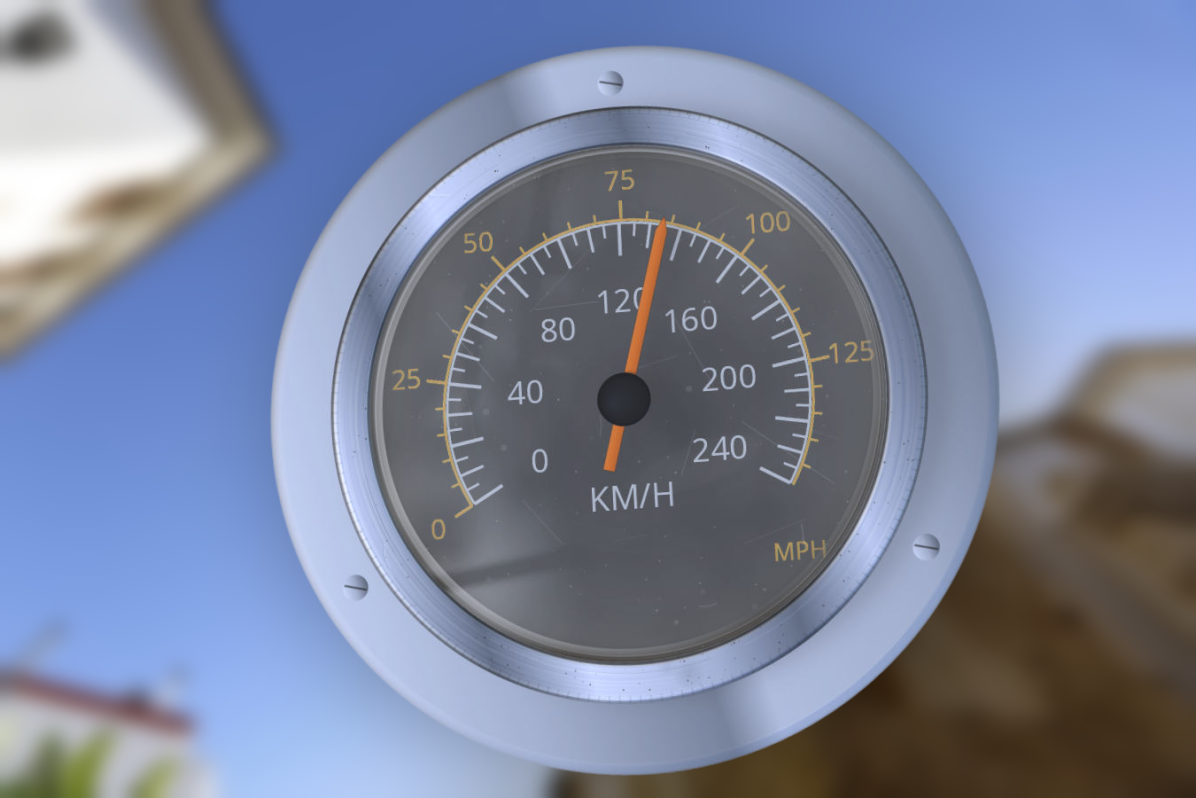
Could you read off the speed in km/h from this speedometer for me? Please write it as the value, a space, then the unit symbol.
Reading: 135 km/h
